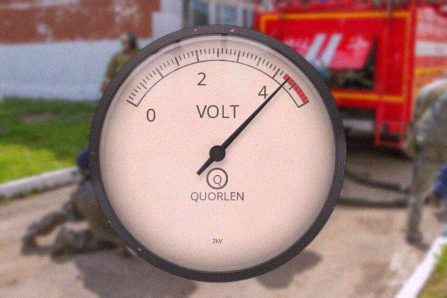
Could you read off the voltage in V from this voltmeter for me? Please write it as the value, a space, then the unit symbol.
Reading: 4.3 V
